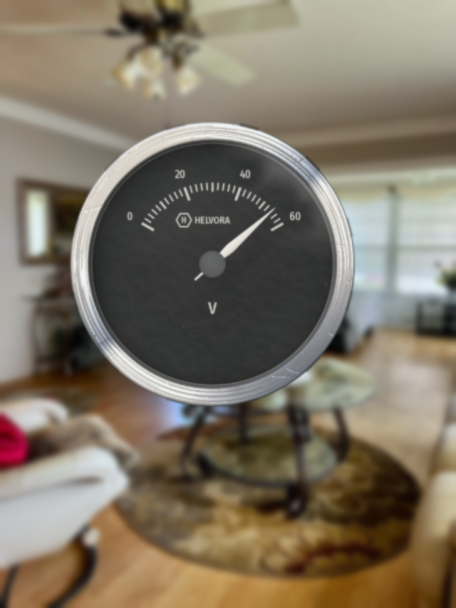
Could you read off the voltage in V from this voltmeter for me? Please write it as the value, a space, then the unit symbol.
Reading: 54 V
